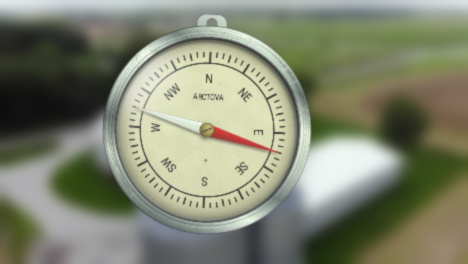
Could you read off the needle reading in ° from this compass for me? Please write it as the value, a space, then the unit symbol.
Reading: 105 °
